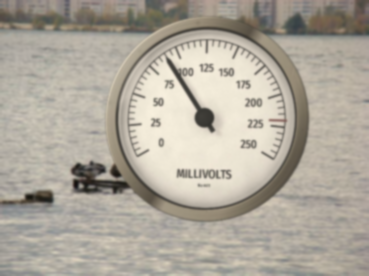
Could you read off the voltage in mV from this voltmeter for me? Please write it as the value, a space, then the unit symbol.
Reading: 90 mV
